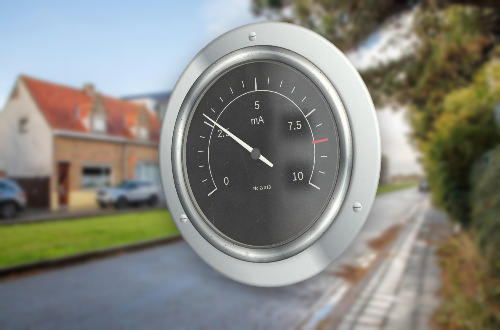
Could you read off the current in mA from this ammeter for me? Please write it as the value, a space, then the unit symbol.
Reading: 2.75 mA
